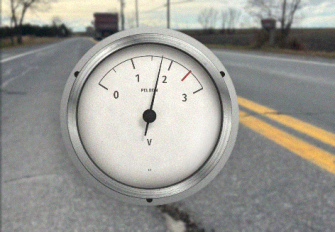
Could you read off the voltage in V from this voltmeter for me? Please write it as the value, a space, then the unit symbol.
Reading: 1.75 V
